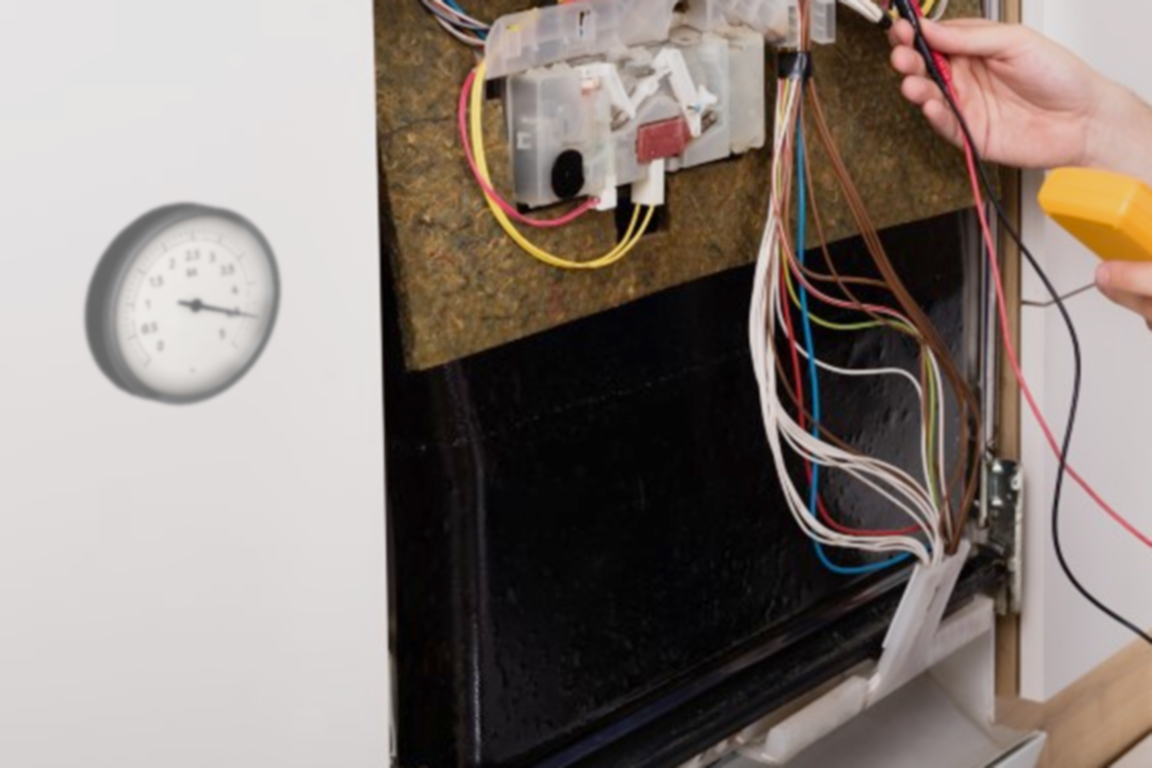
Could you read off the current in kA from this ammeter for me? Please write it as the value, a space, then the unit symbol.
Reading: 4.5 kA
